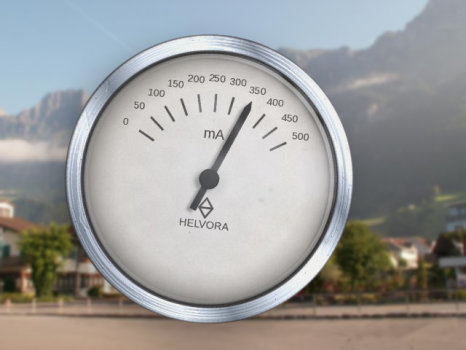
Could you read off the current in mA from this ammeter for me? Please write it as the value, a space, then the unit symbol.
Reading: 350 mA
